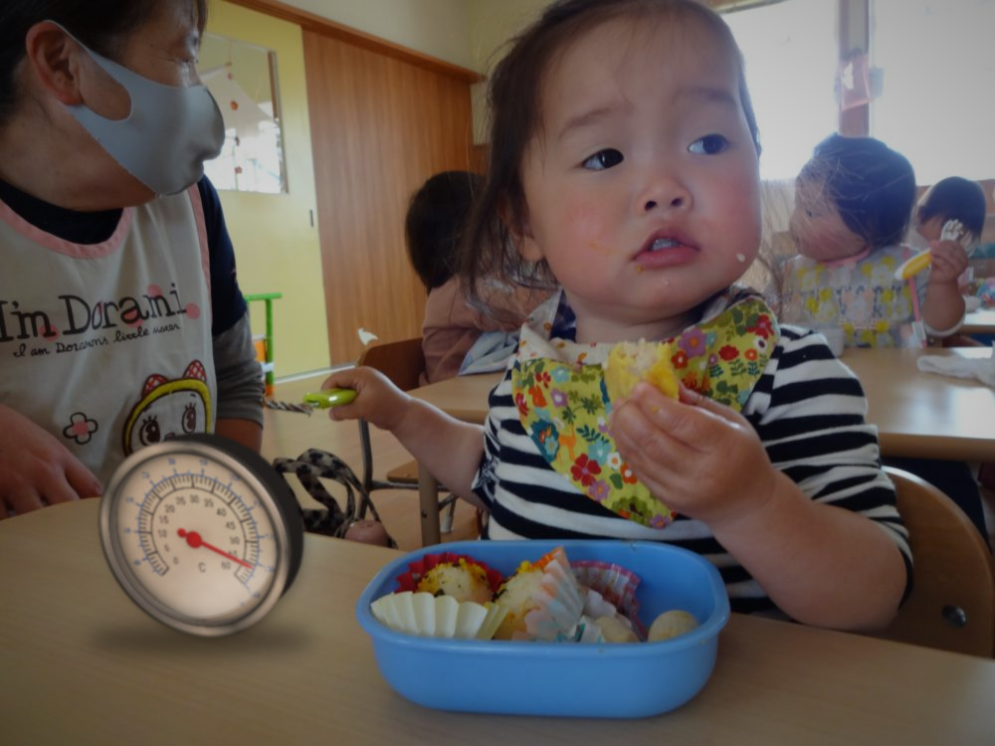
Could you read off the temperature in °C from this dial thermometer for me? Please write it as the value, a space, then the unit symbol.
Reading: 55 °C
